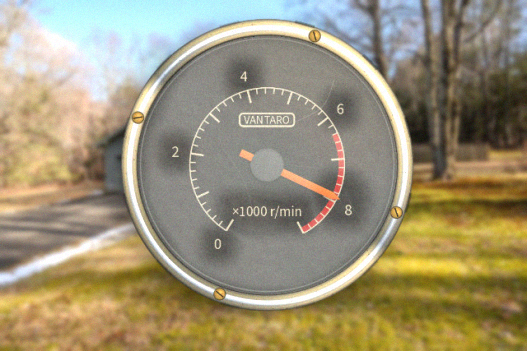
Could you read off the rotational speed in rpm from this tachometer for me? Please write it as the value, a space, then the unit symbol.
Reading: 7900 rpm
